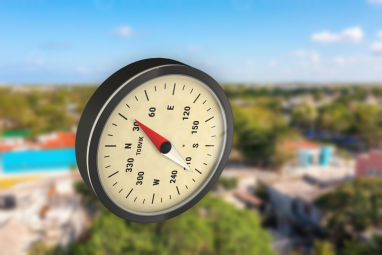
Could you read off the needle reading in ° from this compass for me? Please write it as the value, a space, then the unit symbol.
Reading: 35 °
